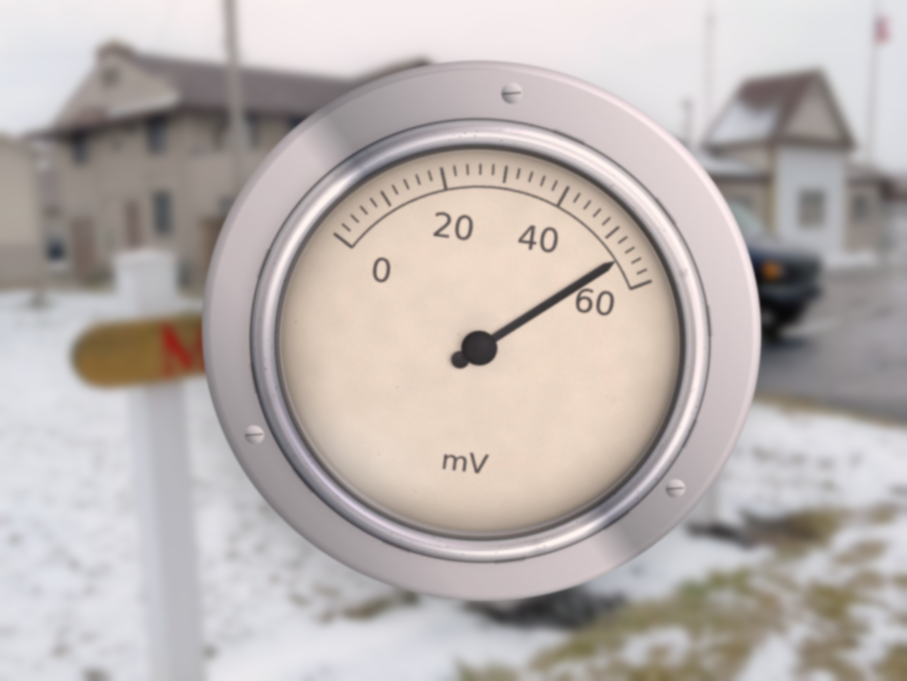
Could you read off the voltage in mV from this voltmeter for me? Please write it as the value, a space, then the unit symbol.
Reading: 54 mV
